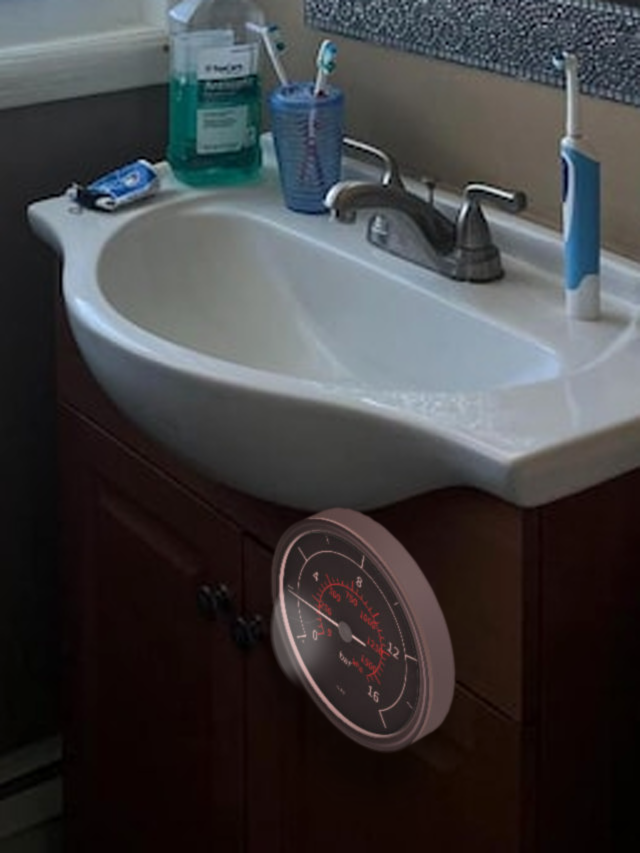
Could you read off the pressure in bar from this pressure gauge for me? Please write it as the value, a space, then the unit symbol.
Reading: 2 bar
